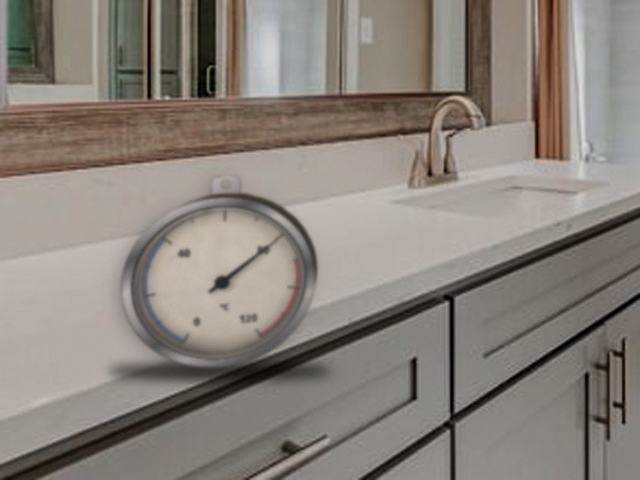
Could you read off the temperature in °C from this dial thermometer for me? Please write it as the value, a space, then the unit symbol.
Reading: 80 °C
